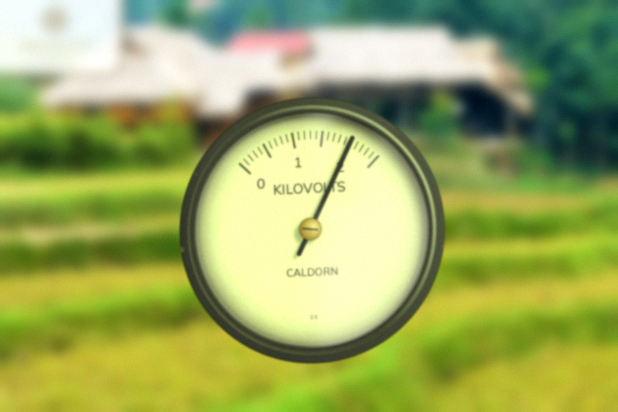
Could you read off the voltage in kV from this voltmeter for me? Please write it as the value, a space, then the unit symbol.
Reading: 2 kV
